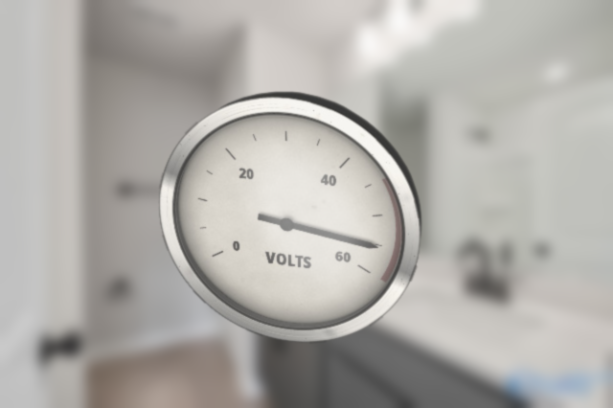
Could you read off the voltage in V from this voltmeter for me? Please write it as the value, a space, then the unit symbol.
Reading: 55 V
